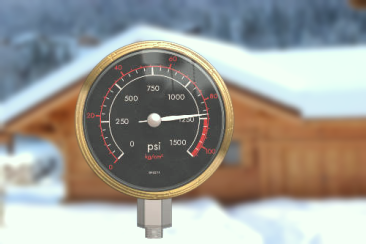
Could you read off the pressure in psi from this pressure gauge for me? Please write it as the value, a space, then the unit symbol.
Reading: 1225 psi
